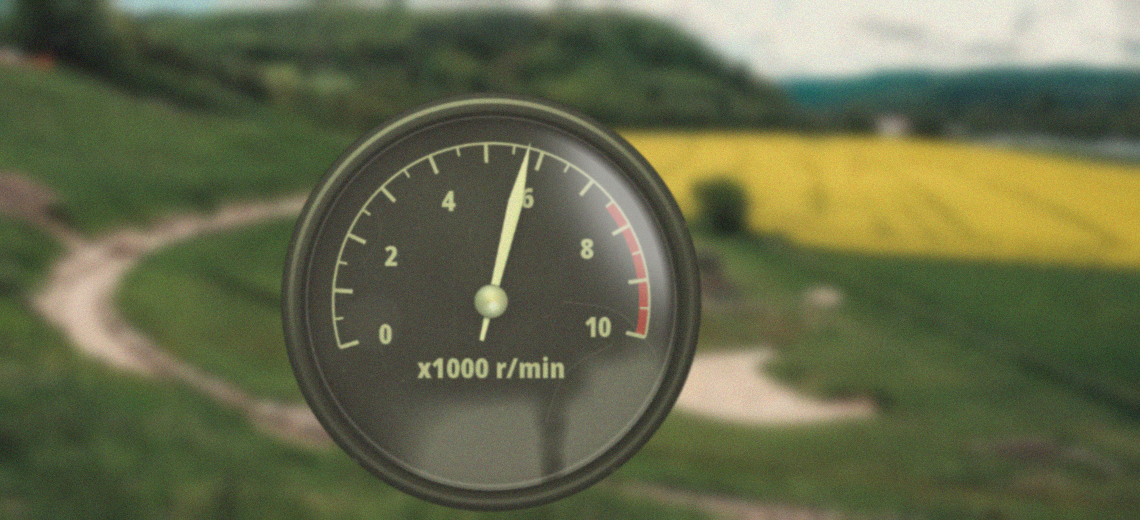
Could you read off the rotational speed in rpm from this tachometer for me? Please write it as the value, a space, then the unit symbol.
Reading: 5750 rpm
